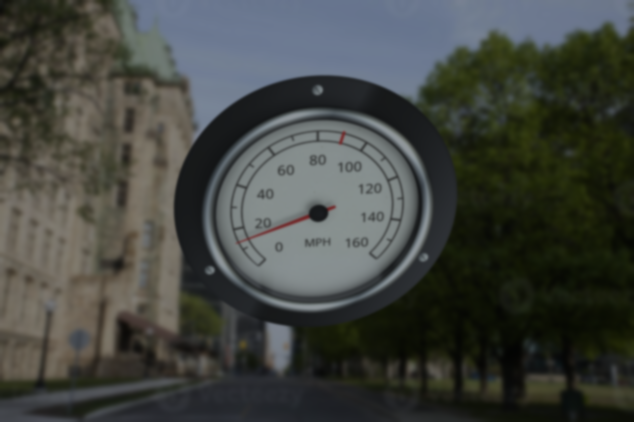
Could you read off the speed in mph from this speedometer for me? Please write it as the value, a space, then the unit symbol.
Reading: 15 mph
